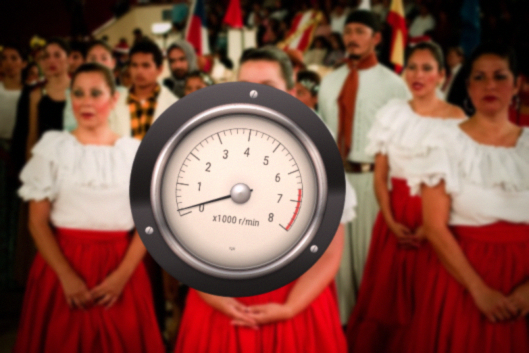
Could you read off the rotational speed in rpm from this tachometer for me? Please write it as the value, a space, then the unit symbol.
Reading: 200 rpm
